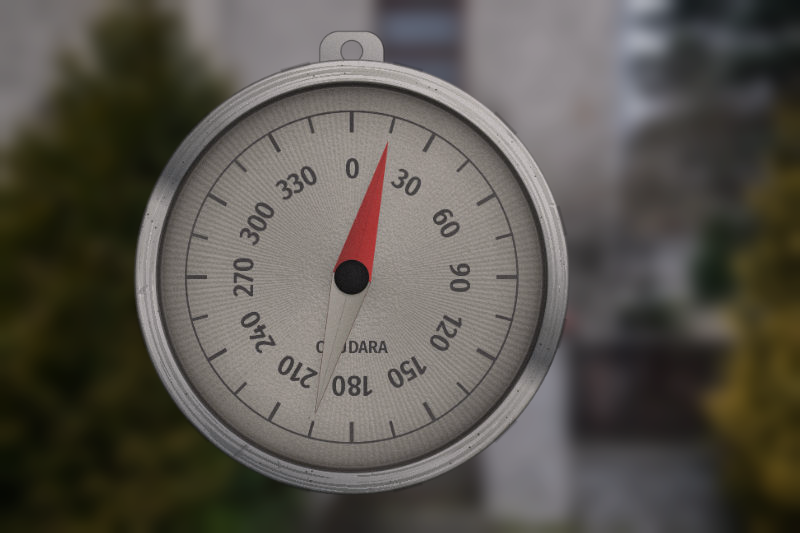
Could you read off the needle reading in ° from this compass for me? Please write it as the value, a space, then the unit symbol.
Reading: 15 °
